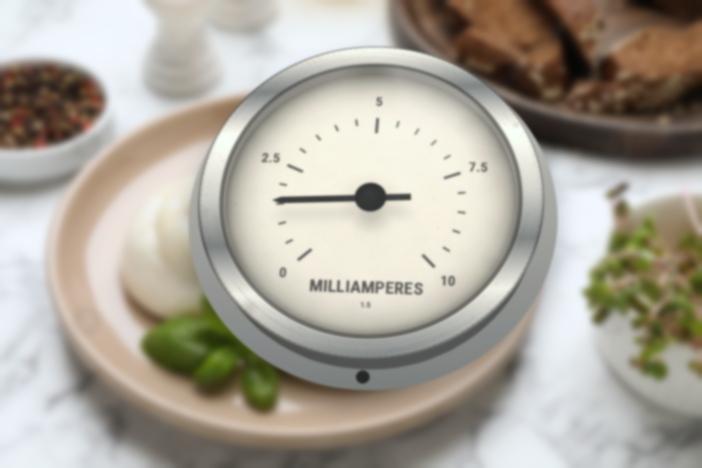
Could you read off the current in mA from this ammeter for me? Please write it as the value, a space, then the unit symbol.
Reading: 1.5 mA
